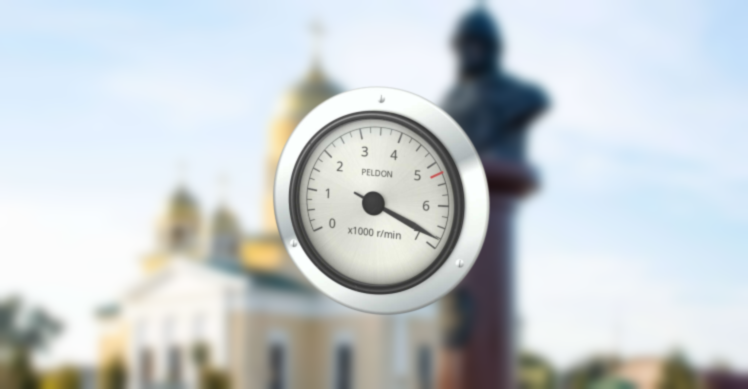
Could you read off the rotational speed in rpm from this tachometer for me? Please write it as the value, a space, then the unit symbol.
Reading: 6750 rpm
